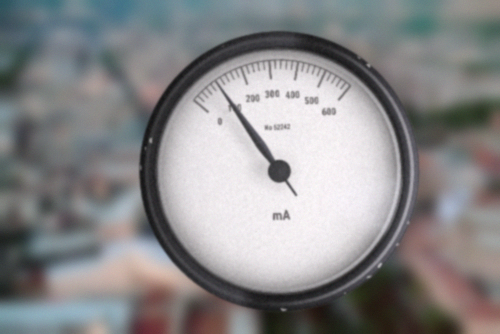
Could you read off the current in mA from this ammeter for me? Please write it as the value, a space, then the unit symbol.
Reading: 100 mA
